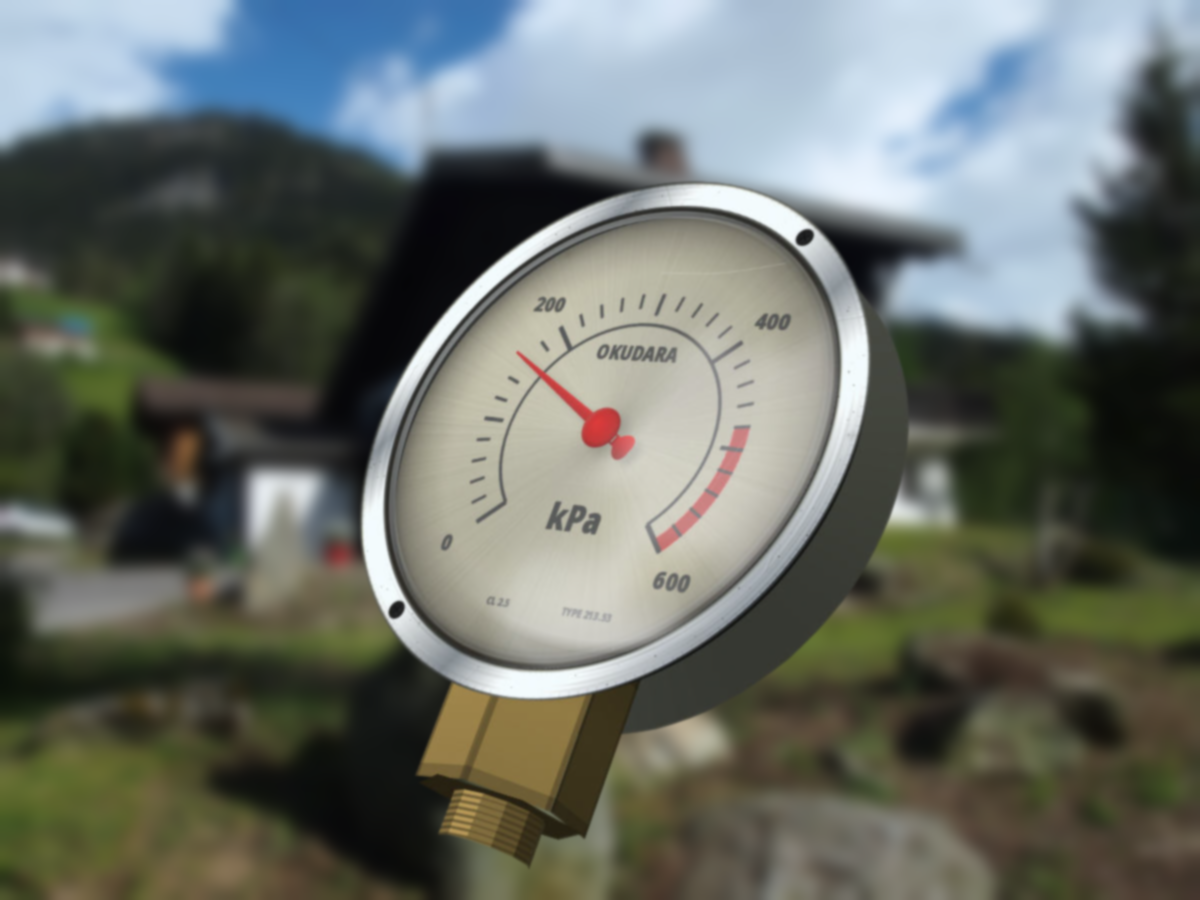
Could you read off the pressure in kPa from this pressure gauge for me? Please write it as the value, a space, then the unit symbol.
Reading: 160 kPa
